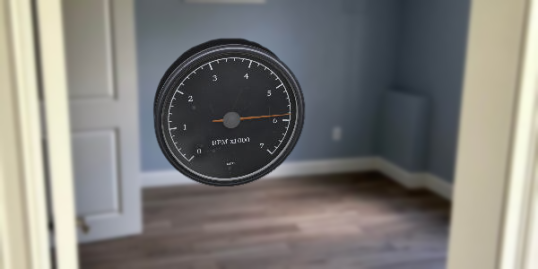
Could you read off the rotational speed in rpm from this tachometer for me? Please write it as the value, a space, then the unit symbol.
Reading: 5800 rpm
